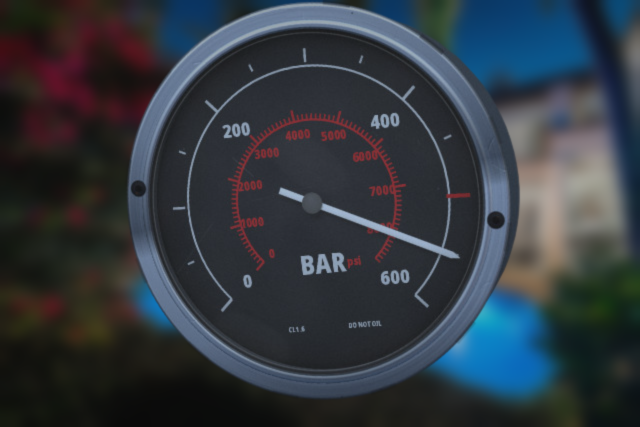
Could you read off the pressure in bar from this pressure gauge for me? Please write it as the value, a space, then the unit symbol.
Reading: 550 bar
